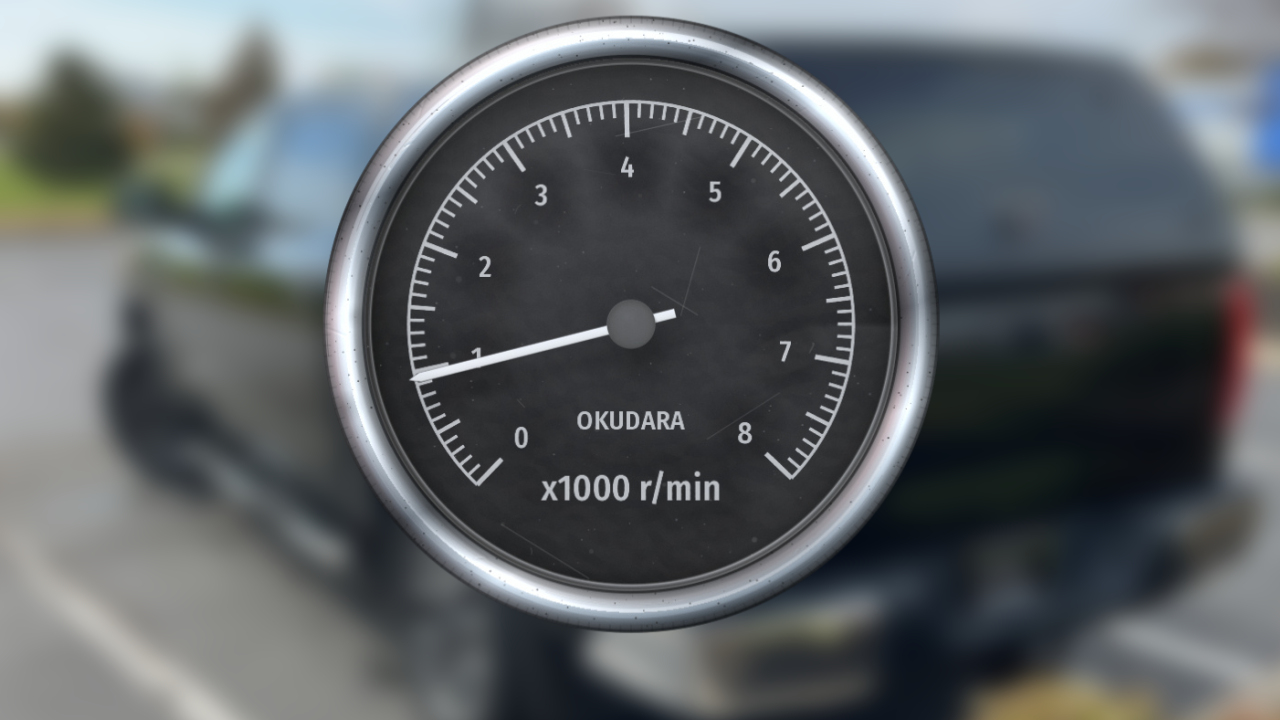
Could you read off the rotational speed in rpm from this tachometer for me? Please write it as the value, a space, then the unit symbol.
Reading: 950 rpm
